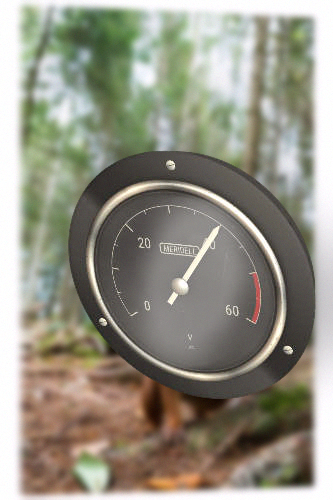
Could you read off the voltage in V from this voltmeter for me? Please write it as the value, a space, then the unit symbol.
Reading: 40 V
